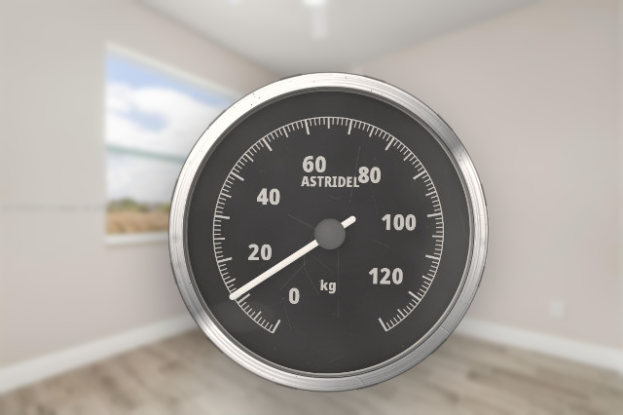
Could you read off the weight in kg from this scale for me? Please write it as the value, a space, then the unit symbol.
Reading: 12 kg
